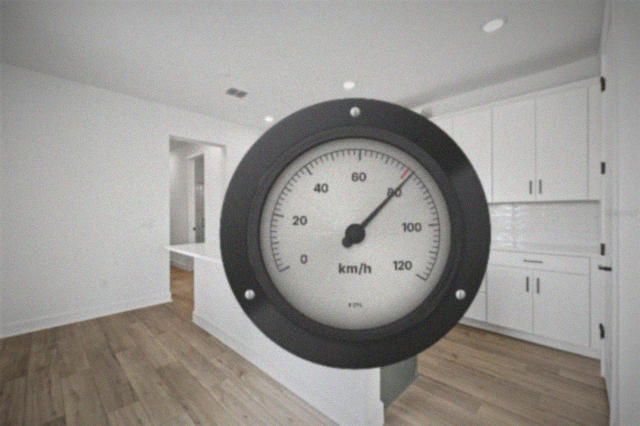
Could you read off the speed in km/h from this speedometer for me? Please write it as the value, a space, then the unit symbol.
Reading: 80 km/h
